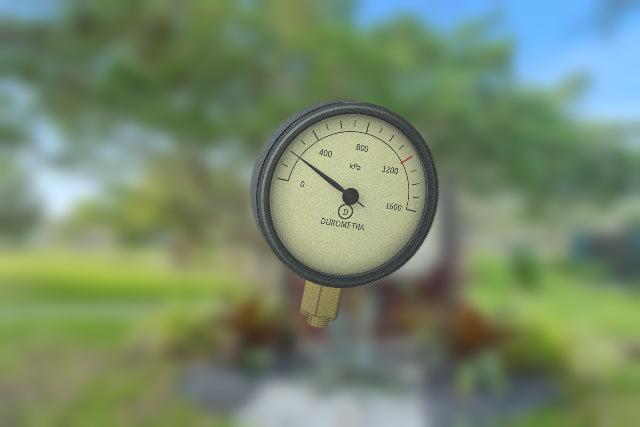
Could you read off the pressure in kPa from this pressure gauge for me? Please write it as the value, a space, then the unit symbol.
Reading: 200 kPa
